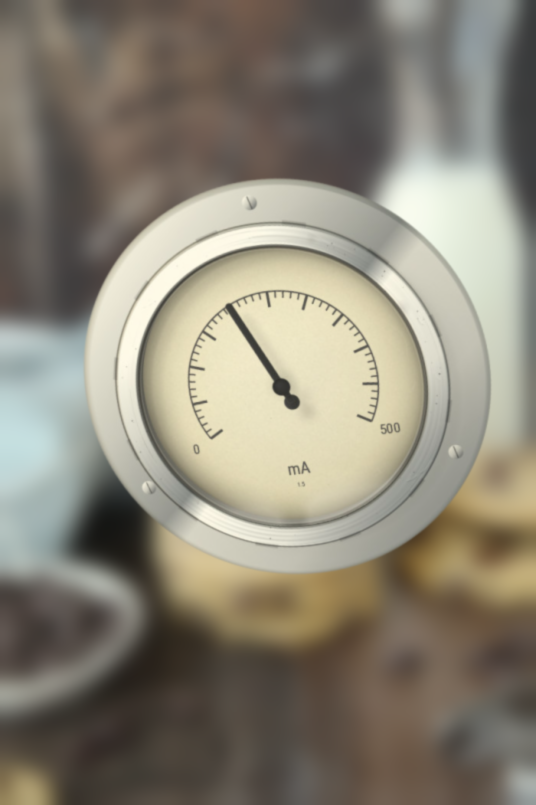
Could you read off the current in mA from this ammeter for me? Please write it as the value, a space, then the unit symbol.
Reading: 200 mA
